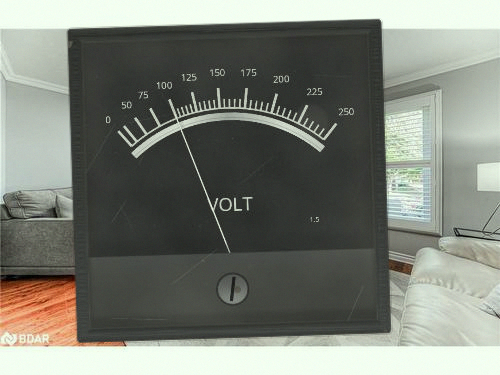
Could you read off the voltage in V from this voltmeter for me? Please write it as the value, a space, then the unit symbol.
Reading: 100 V
